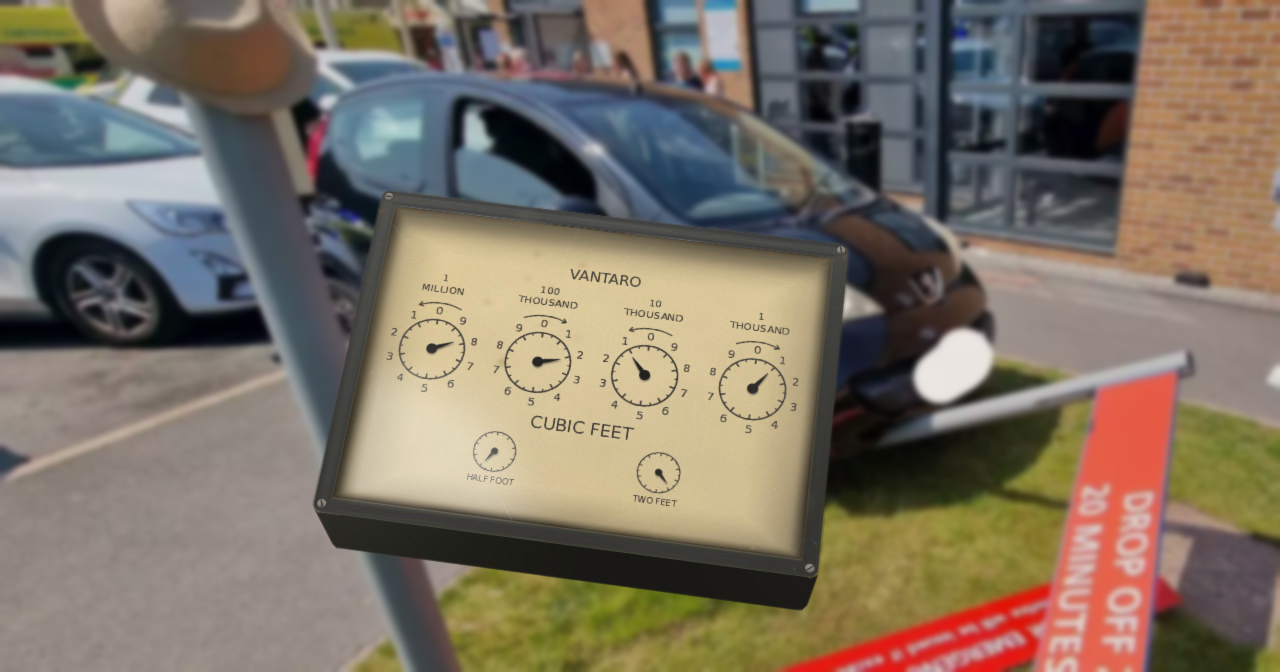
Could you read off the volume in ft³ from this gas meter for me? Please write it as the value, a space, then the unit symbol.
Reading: 821100 ft³
